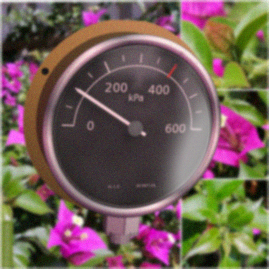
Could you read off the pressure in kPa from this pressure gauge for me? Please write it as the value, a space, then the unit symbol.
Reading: 100 kPa
